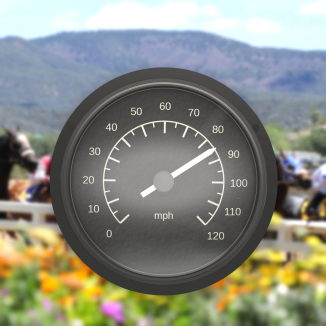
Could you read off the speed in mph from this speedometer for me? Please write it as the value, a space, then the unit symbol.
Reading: 85 mph
